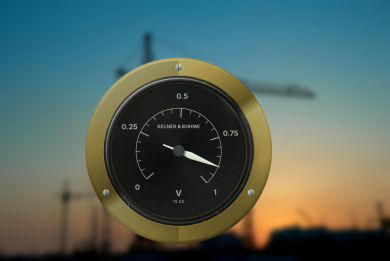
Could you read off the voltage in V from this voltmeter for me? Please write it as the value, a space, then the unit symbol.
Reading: 0.9 V
